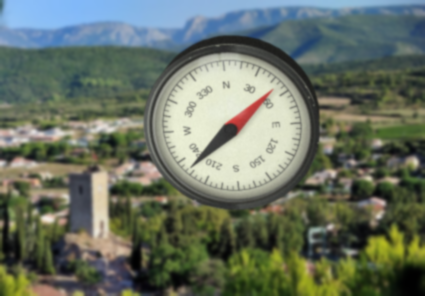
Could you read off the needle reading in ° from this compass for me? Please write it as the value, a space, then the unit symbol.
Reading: 50 °
